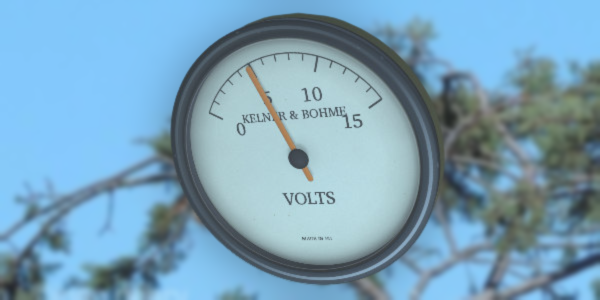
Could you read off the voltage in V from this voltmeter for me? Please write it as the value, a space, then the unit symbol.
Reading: 5 V
